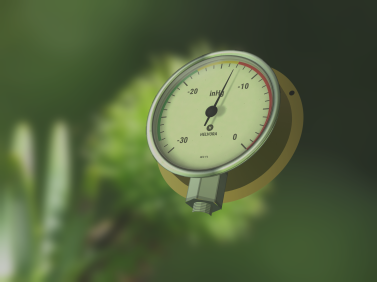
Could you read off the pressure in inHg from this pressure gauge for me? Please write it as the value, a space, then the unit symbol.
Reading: -13 inHg
